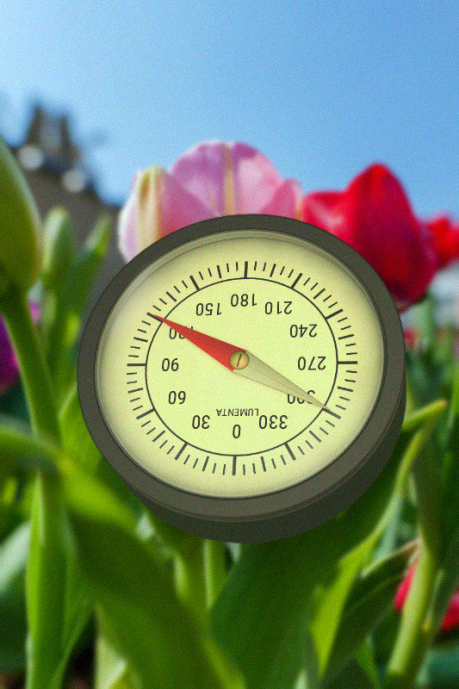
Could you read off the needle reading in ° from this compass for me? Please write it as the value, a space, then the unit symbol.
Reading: 120 °
